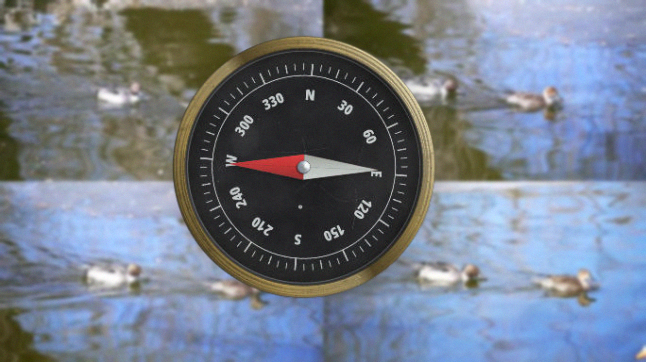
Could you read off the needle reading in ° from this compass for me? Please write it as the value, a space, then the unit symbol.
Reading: 267.5 °
